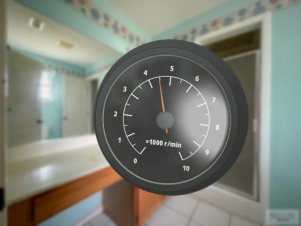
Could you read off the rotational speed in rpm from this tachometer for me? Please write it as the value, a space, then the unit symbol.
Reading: 4500 rpm
